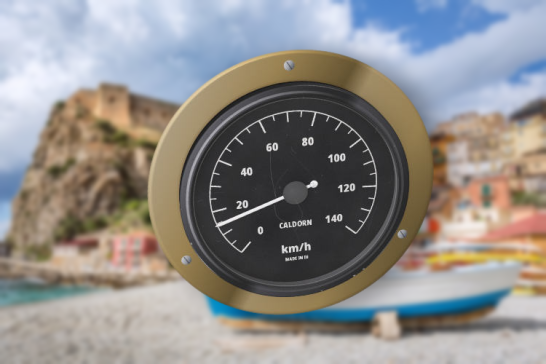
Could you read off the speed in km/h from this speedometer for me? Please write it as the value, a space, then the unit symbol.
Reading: 15 km/h
